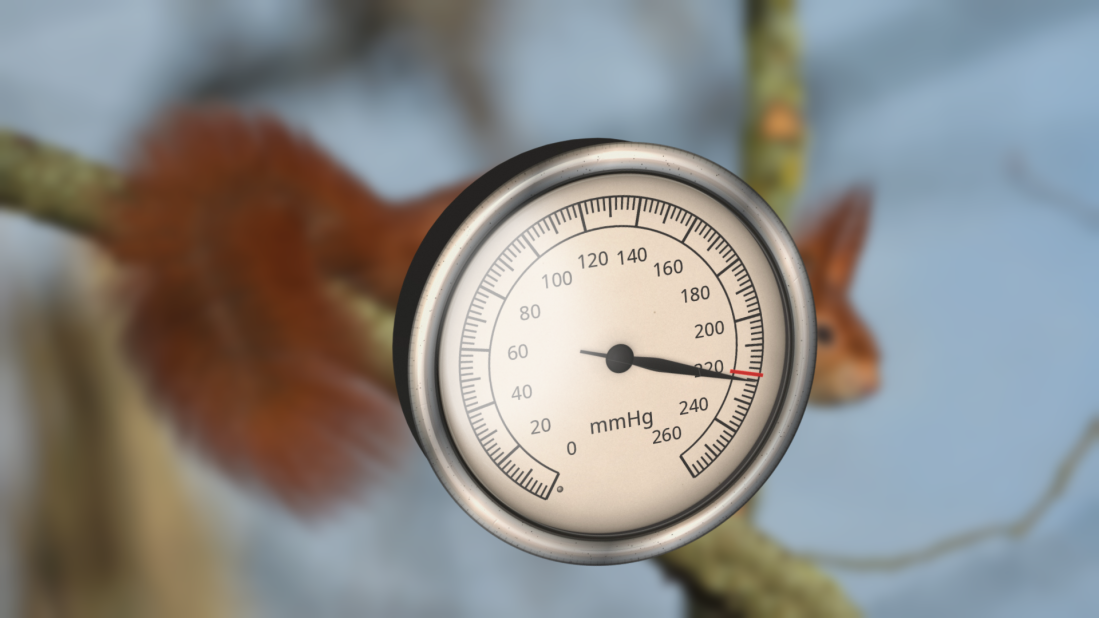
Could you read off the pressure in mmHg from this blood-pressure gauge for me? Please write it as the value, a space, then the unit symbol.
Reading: 222 mmHg
